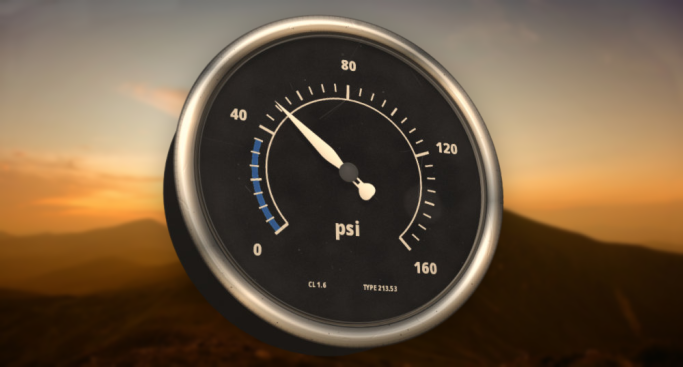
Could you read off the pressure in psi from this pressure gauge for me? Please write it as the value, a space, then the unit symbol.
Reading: 50 psi
